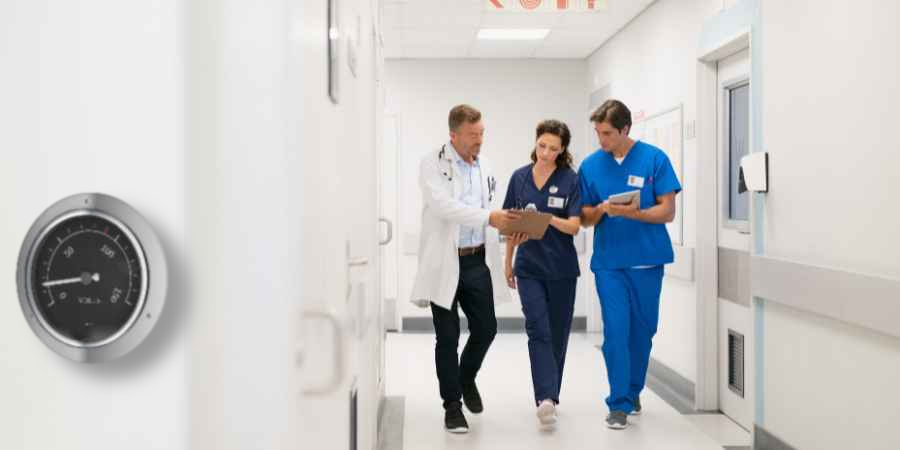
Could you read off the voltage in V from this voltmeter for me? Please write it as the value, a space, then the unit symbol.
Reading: 15 V
